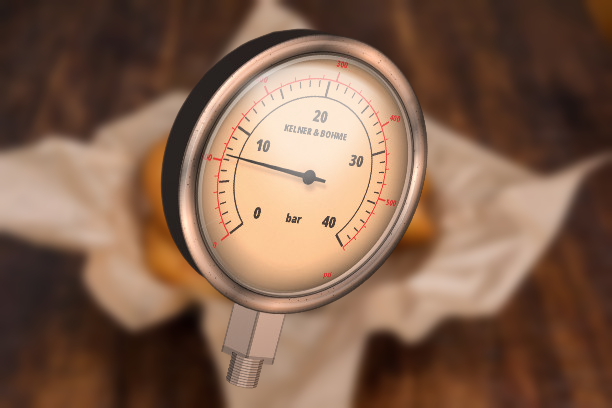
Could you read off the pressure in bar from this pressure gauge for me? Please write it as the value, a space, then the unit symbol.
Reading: 7.5 bar
